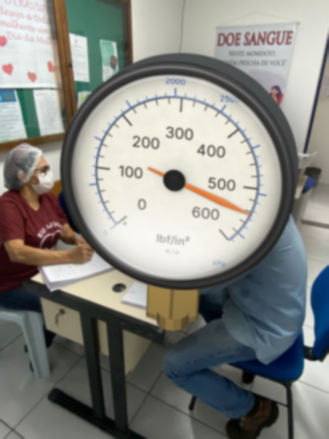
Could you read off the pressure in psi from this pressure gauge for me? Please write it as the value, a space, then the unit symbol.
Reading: 540 psi
